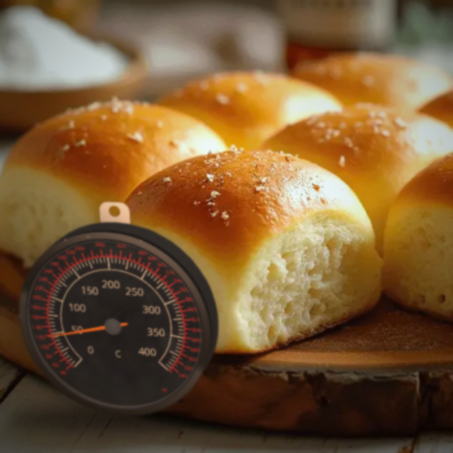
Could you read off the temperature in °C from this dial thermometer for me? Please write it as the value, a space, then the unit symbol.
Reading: 50 °C
